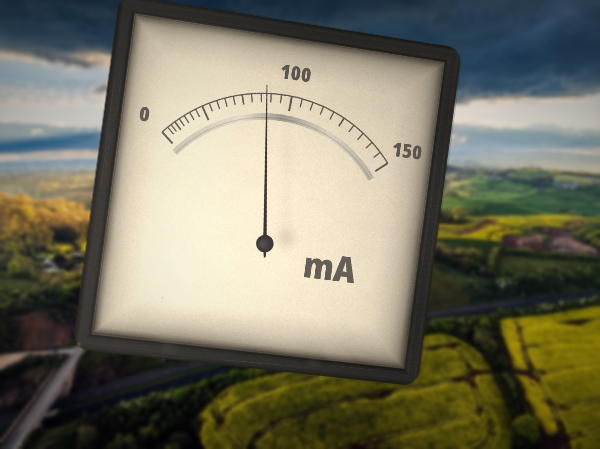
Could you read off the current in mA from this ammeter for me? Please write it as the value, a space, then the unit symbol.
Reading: 87.5 mA
